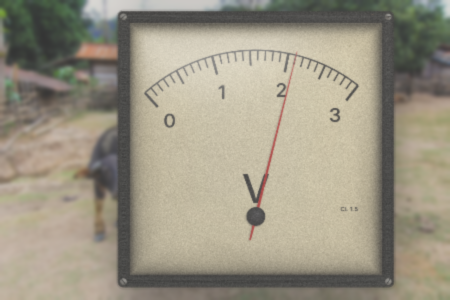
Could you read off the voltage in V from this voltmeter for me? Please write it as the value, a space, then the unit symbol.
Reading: 2.1 V
